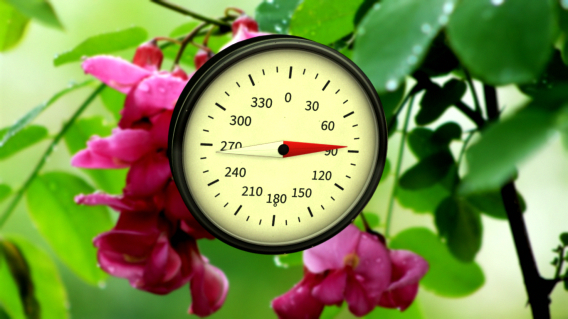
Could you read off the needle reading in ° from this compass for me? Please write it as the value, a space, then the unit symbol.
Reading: 85 °
